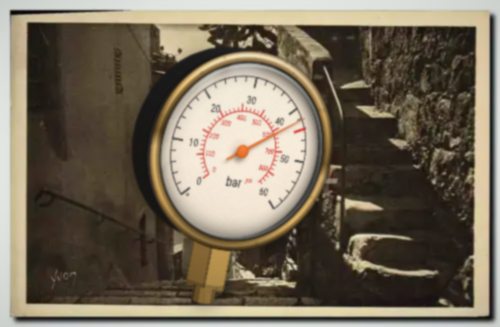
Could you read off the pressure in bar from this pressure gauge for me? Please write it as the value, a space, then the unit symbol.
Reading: 42 bar
